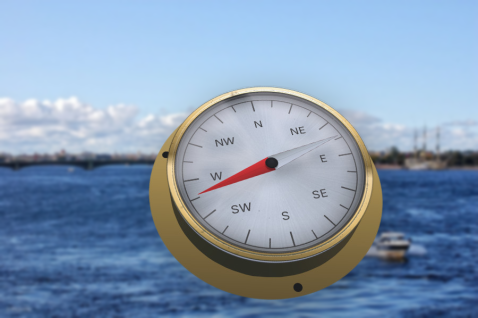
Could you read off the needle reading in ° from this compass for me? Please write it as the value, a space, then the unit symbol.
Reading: 255 °
